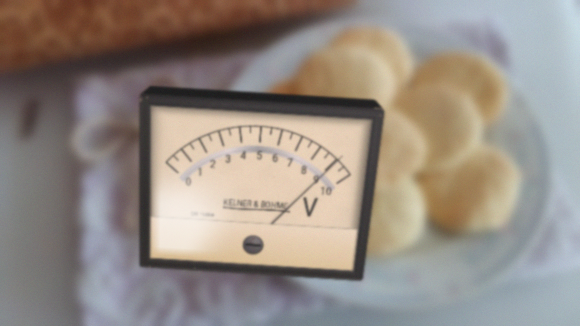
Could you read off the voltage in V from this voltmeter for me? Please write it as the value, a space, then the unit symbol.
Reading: 9 V
